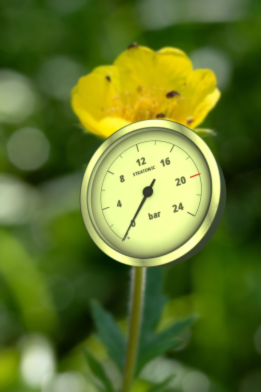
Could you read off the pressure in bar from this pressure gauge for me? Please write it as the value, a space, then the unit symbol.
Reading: 0 bar
